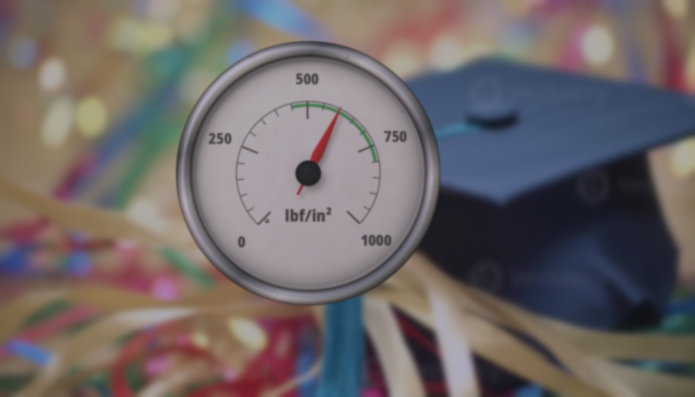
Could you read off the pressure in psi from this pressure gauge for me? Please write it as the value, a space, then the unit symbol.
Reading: 600 psi
